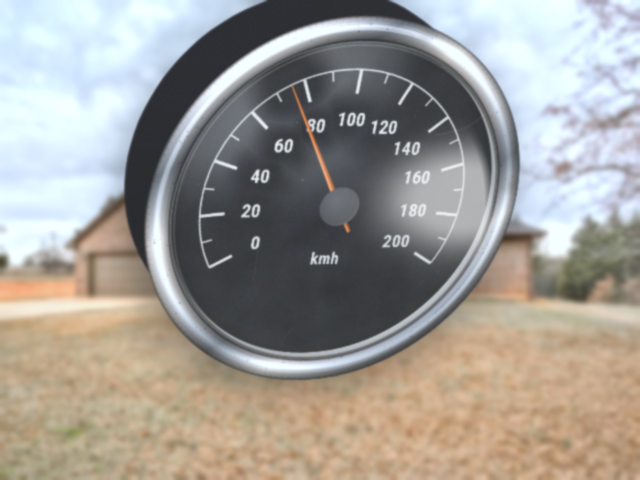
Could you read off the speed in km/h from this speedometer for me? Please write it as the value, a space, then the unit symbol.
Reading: 75 km/h
